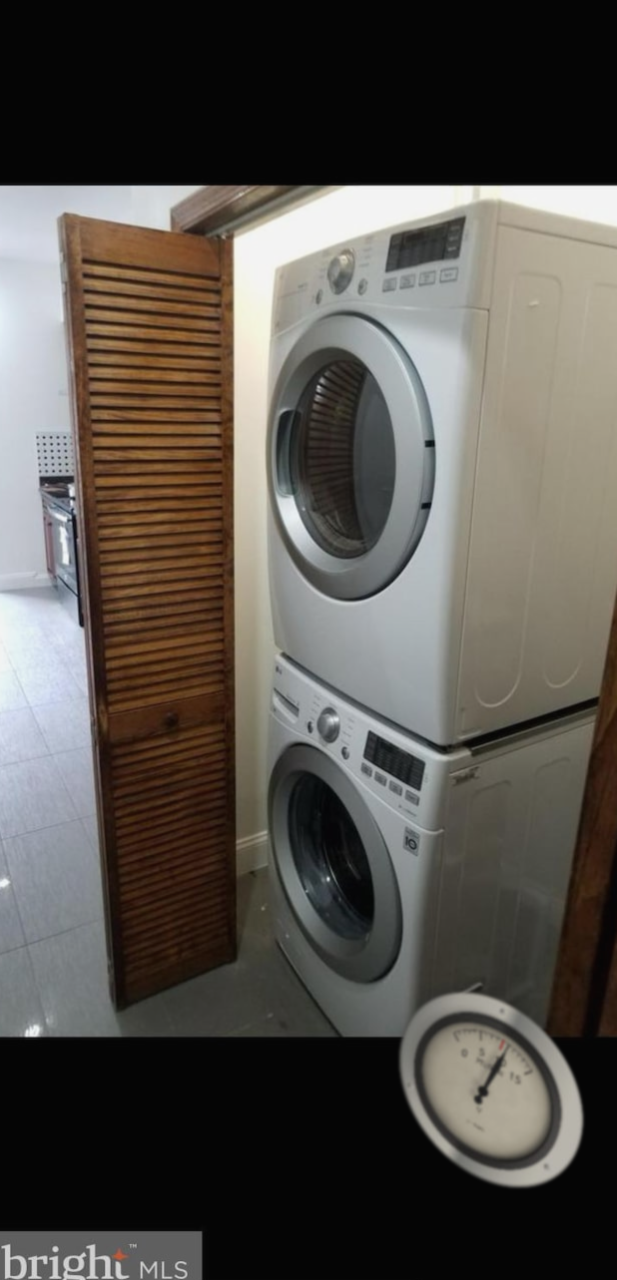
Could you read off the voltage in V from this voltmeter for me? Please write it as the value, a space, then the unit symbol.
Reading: 10 V
